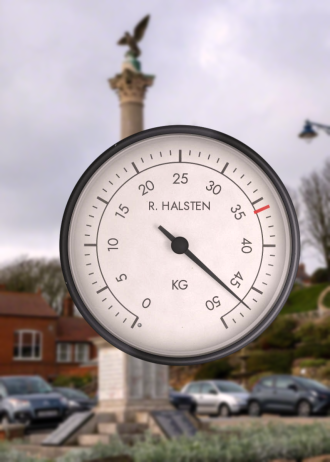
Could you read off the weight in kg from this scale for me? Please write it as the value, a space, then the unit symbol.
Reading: 47 kg
